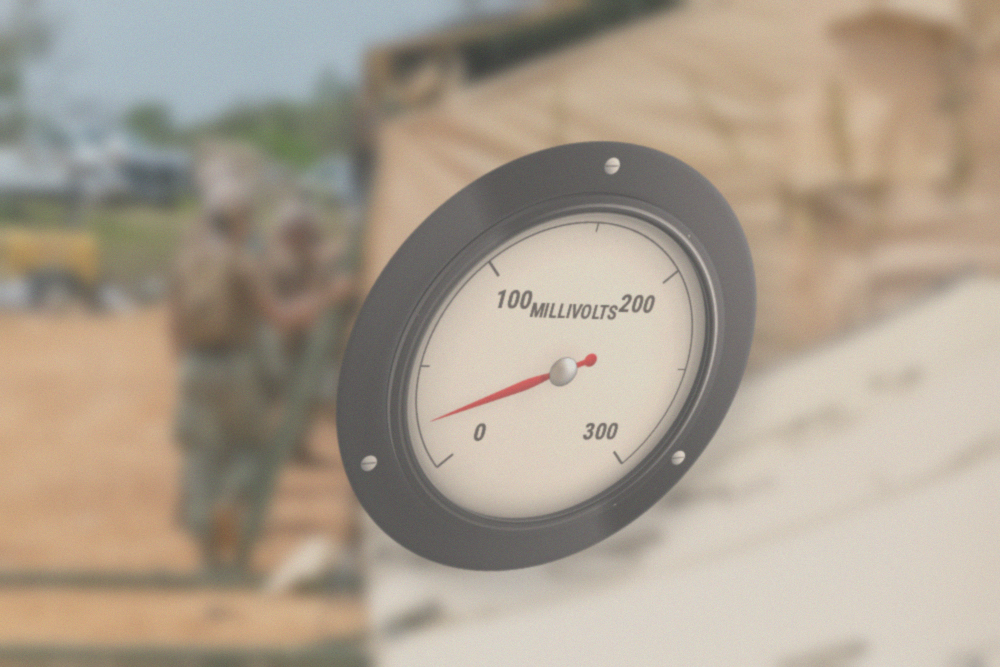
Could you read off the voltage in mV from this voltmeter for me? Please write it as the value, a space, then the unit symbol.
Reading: 25 mV
